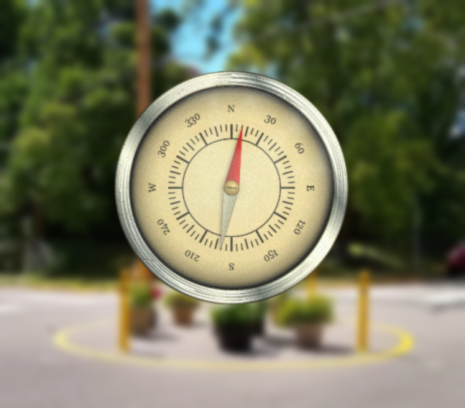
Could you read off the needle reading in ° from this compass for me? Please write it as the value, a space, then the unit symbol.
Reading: 10 °
